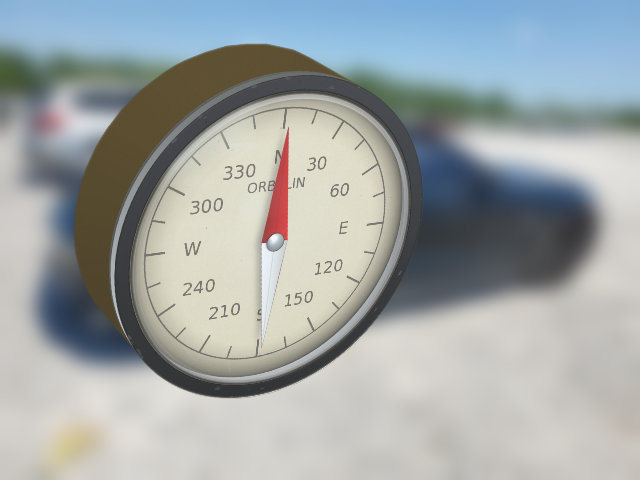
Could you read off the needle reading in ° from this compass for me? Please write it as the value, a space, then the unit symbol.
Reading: 0 °
